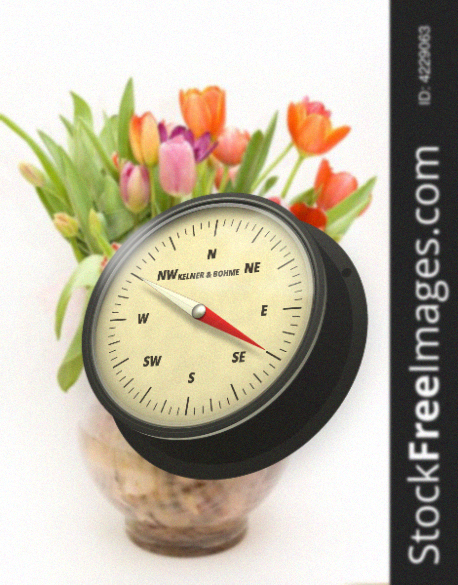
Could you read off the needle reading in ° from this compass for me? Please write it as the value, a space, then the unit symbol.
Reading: 120 °
